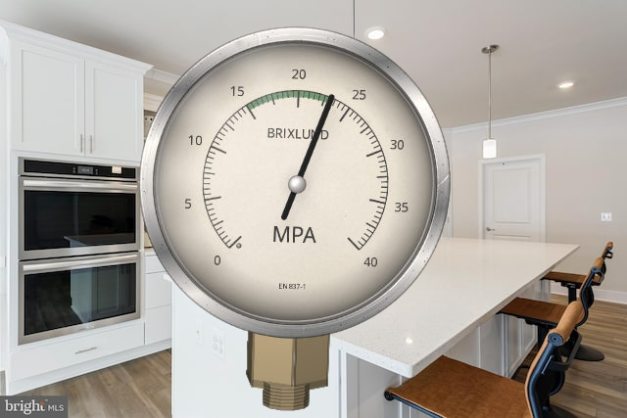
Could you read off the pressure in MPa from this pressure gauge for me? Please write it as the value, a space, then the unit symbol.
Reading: 23 MPa
